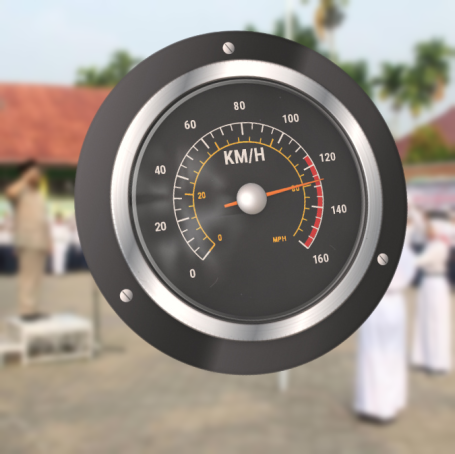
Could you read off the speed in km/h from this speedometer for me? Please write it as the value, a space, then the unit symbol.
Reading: 127.5 km/h
